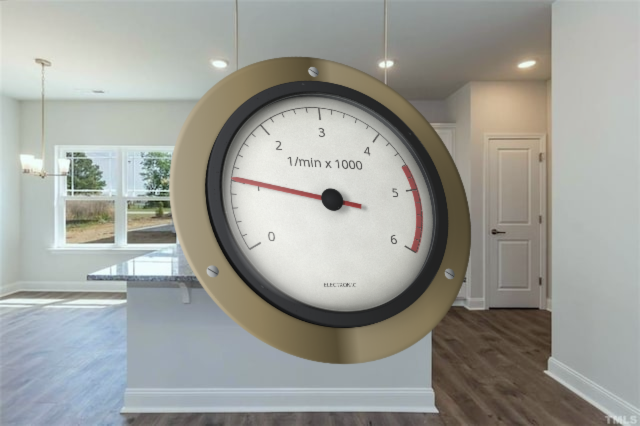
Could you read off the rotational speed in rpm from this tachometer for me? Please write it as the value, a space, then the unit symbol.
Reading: 1000 rpm
